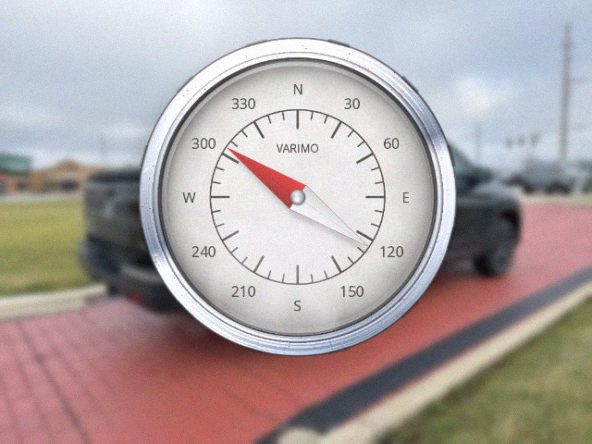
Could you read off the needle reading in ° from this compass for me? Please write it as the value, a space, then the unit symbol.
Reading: 305 °
